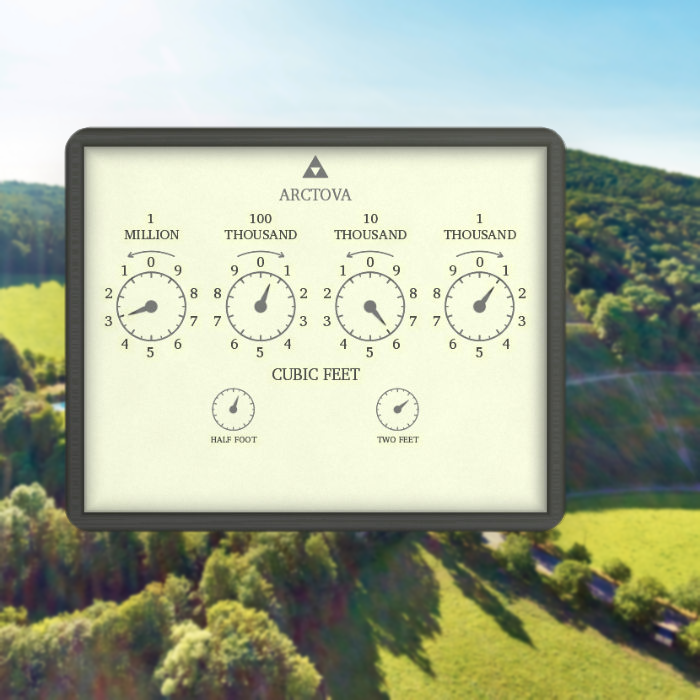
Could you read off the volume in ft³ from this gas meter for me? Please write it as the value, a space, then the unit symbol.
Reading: 306100 ft³
